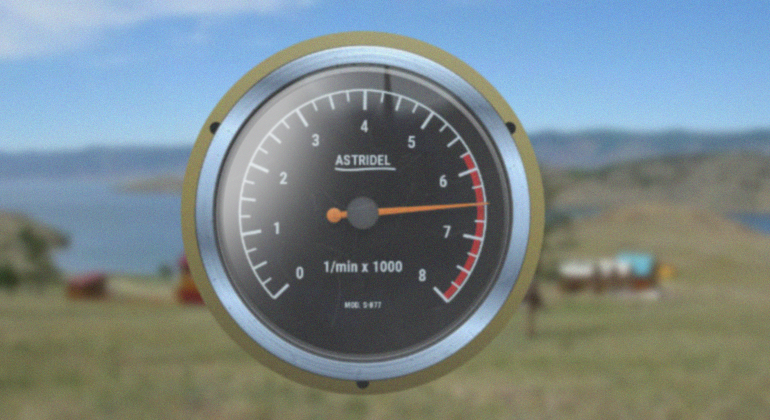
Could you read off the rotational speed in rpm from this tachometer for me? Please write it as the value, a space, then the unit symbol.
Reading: 6500 rpm
